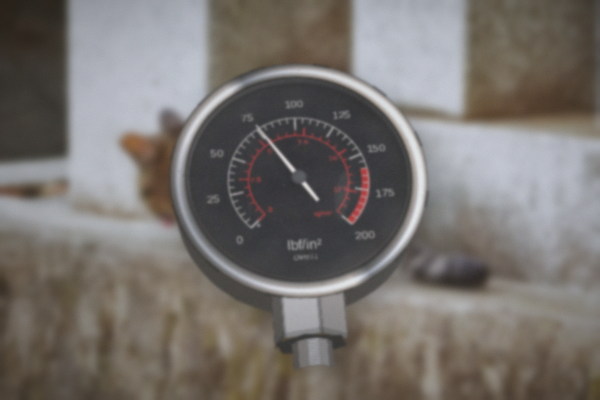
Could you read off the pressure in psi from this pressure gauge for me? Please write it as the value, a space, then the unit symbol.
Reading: 75 psi
